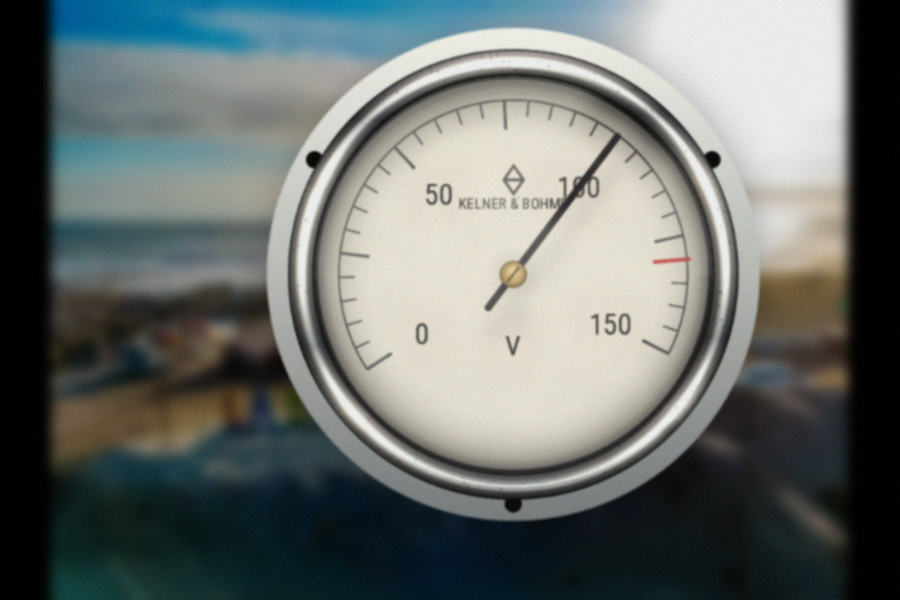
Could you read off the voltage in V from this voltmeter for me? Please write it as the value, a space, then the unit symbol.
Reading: 100 V
